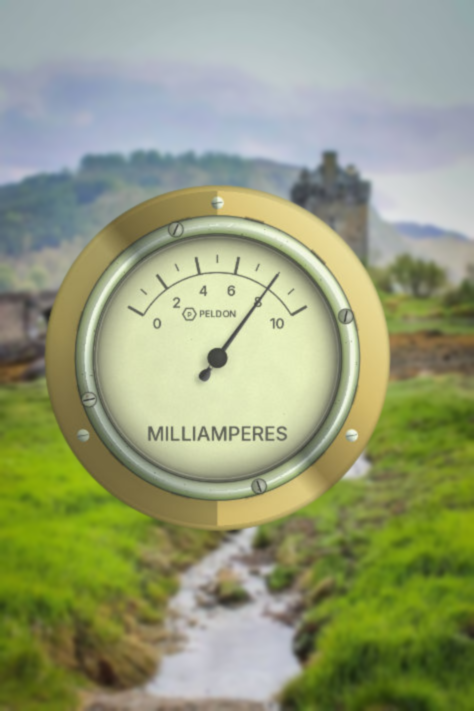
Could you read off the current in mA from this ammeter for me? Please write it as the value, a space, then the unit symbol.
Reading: 8 mA
